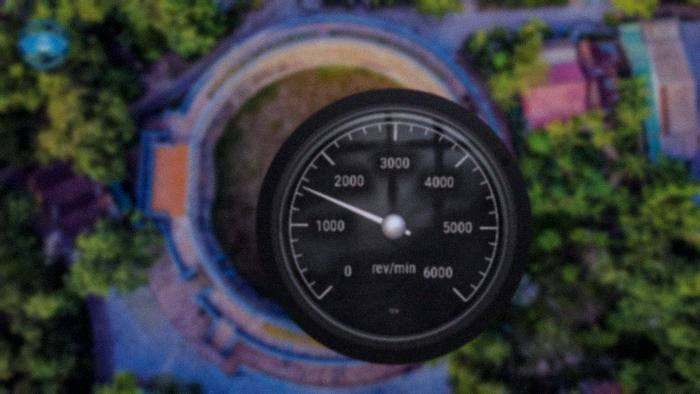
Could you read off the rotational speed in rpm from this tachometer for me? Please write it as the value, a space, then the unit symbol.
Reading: 1500 rpm
